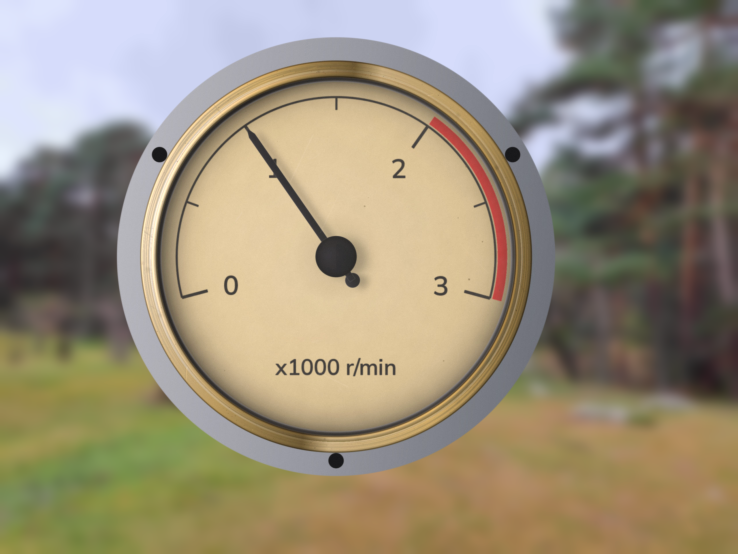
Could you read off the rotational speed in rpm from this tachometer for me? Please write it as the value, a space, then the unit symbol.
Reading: 1000 rpm
